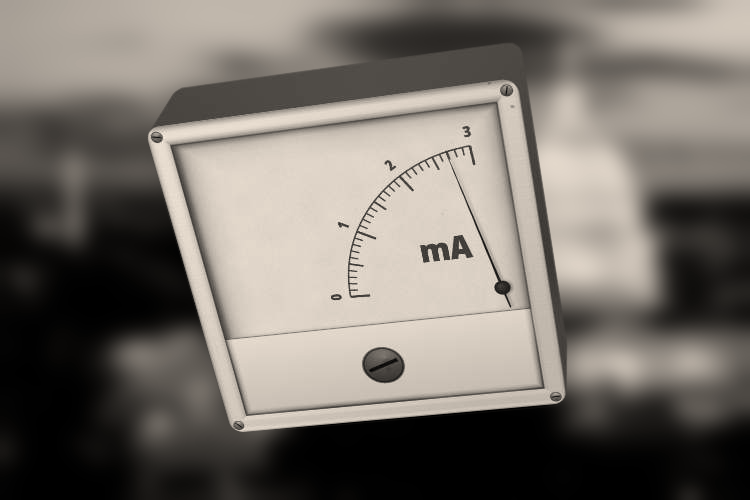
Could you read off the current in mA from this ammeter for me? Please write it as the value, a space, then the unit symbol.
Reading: 2.7 mA
